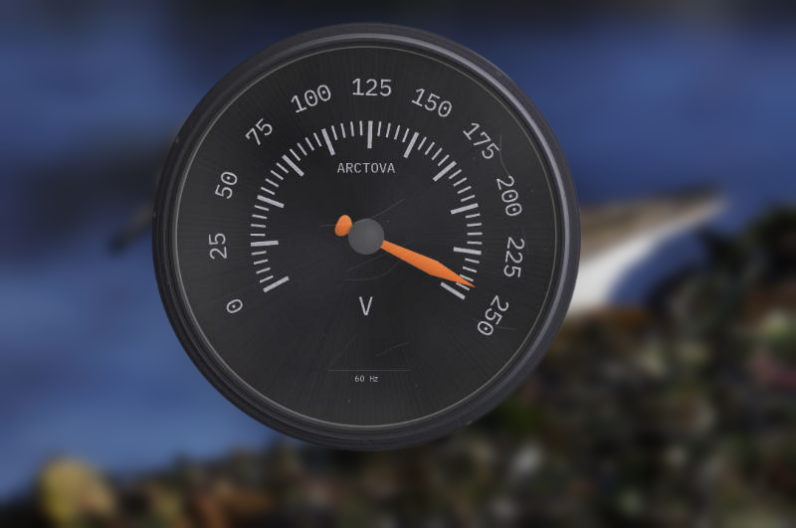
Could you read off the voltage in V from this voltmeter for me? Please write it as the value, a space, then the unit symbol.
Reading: 242.5 V
